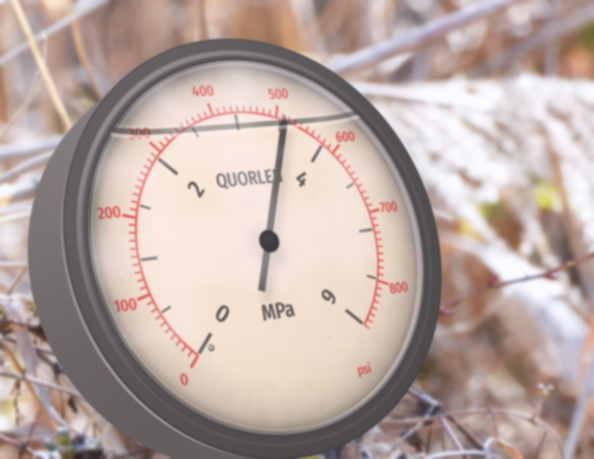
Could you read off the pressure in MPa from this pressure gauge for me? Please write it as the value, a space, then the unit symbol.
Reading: 3.5 MPa
